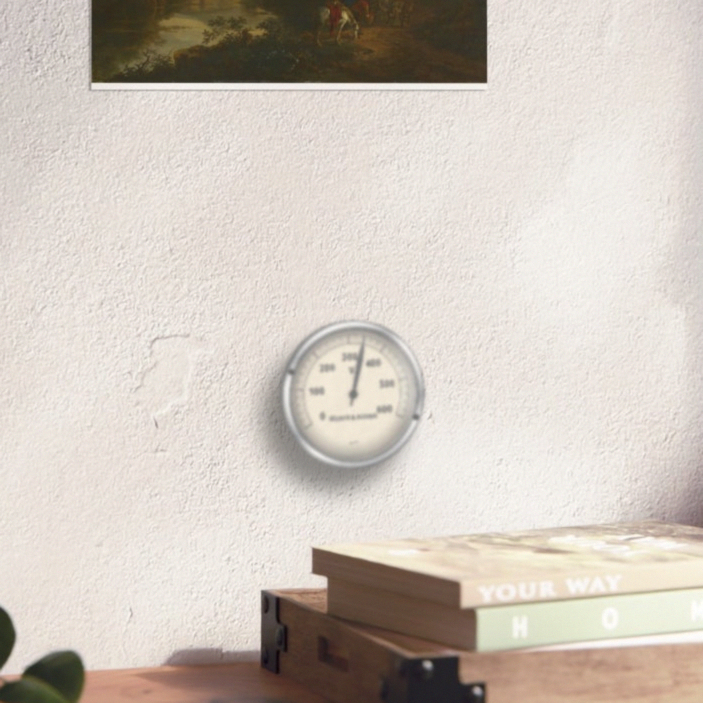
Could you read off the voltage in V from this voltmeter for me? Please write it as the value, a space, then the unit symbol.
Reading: 340 V
